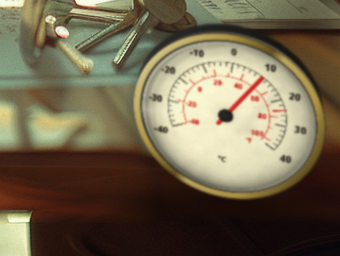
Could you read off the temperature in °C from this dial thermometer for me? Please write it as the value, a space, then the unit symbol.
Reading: 10 °C
